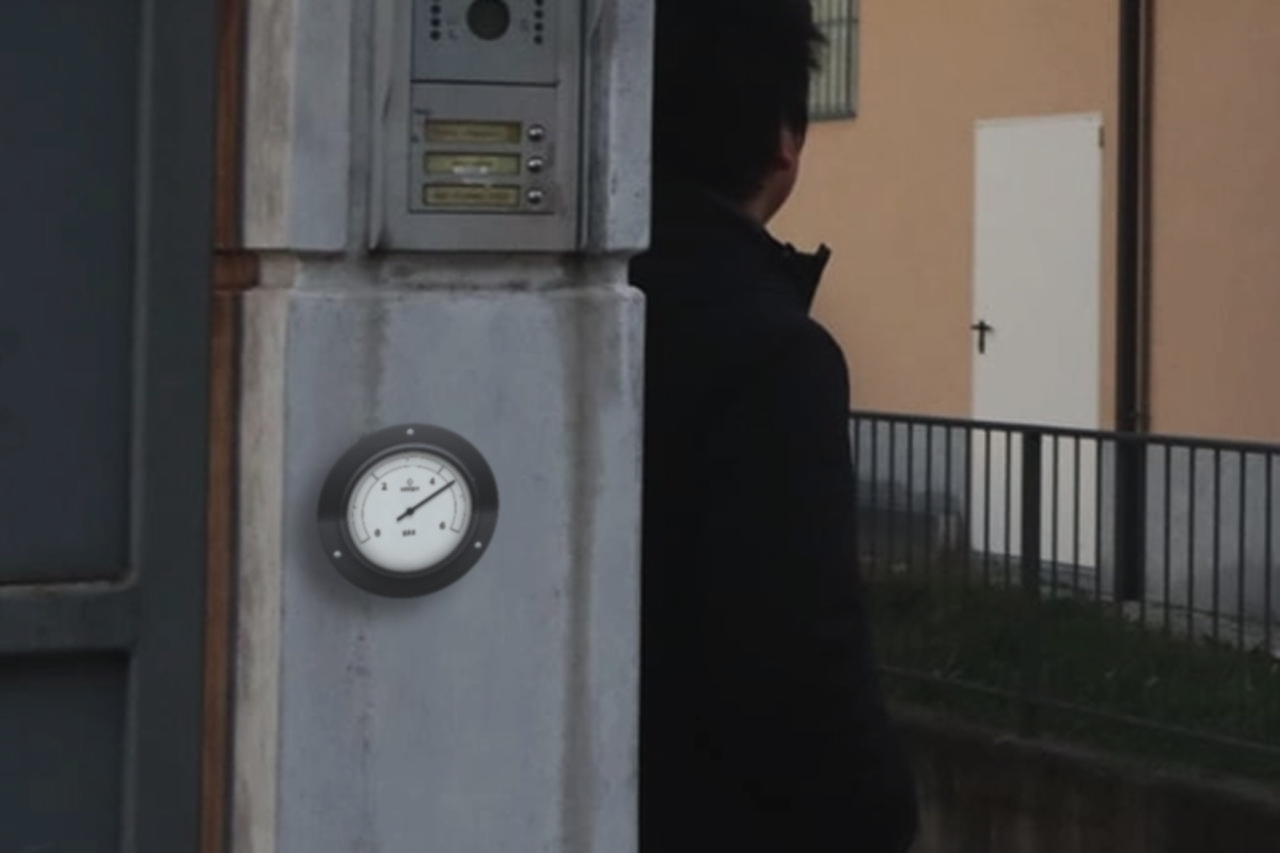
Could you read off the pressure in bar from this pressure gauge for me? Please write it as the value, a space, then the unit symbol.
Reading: 4.5 bar
